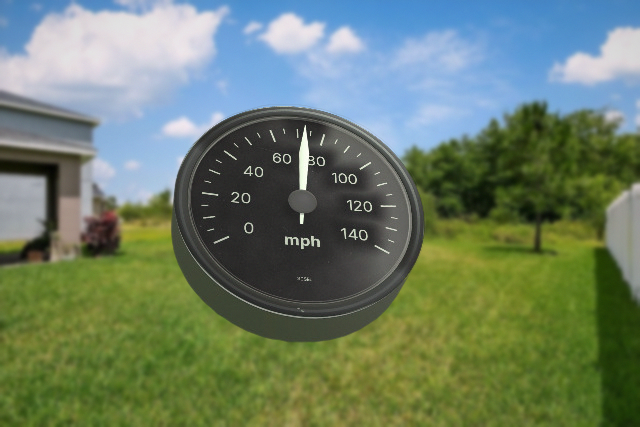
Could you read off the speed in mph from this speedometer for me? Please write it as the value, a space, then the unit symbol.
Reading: 72.5 mph
